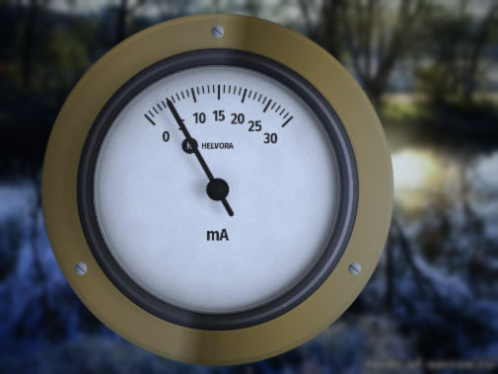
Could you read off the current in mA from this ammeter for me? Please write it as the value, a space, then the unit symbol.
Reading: 5 mA
